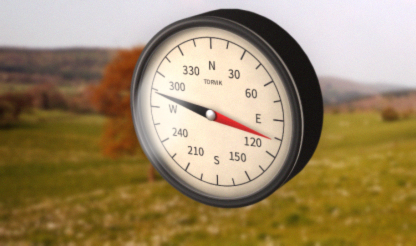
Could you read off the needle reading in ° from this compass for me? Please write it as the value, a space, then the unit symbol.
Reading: 105 °
